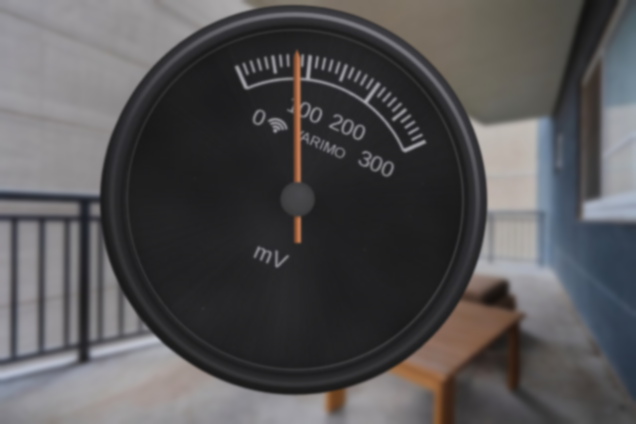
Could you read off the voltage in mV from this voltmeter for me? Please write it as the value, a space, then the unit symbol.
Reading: 80 mV
